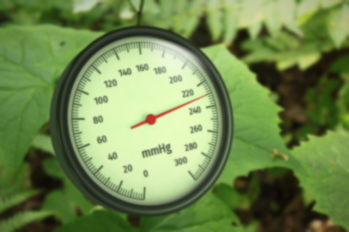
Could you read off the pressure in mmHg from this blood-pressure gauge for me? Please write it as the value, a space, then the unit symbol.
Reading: 230 mmHg
